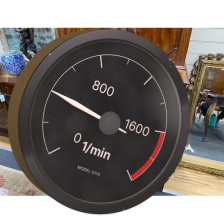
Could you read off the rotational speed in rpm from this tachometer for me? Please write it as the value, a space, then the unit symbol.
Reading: 400 rpm
